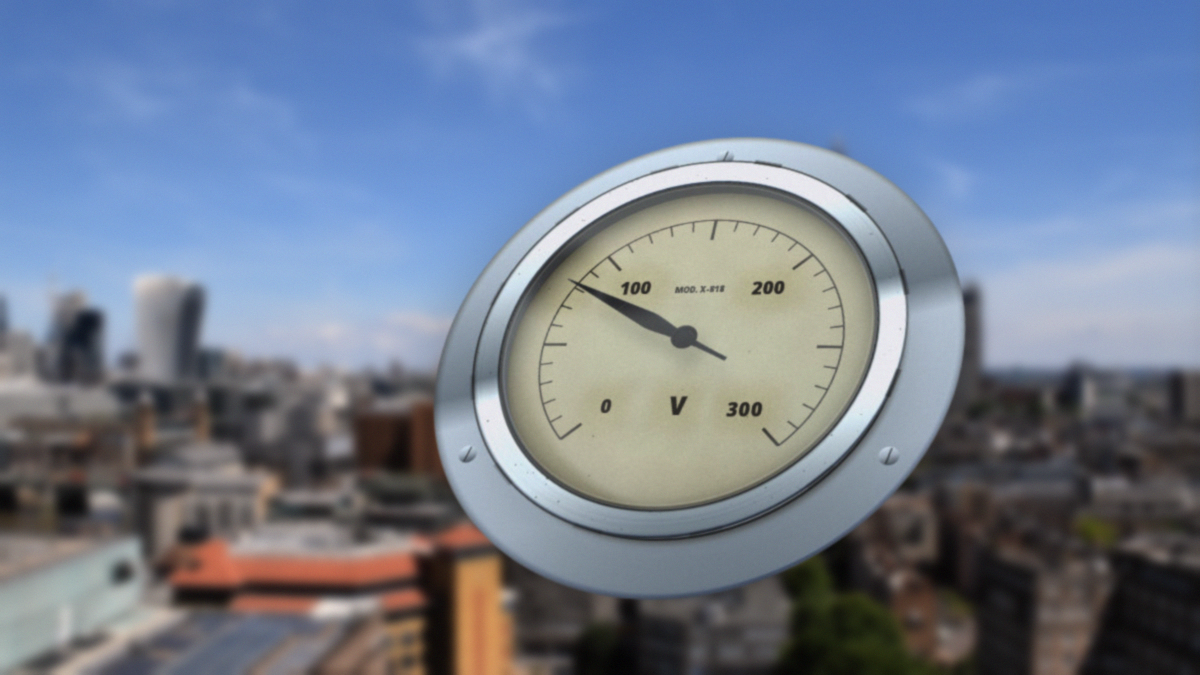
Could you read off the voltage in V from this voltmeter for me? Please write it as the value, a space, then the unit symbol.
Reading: 80 V
